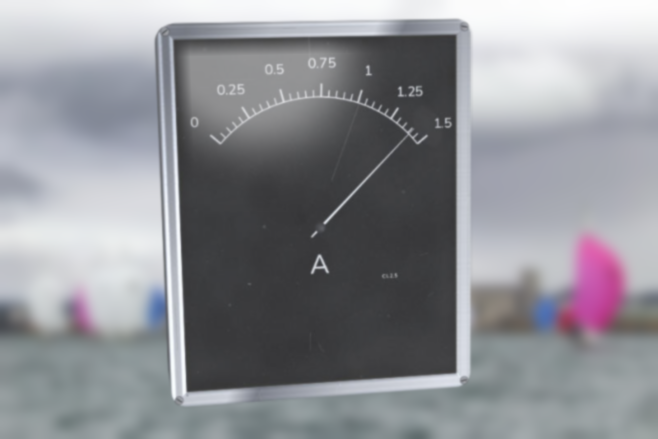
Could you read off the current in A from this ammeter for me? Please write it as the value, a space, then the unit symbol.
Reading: 1.4 A
